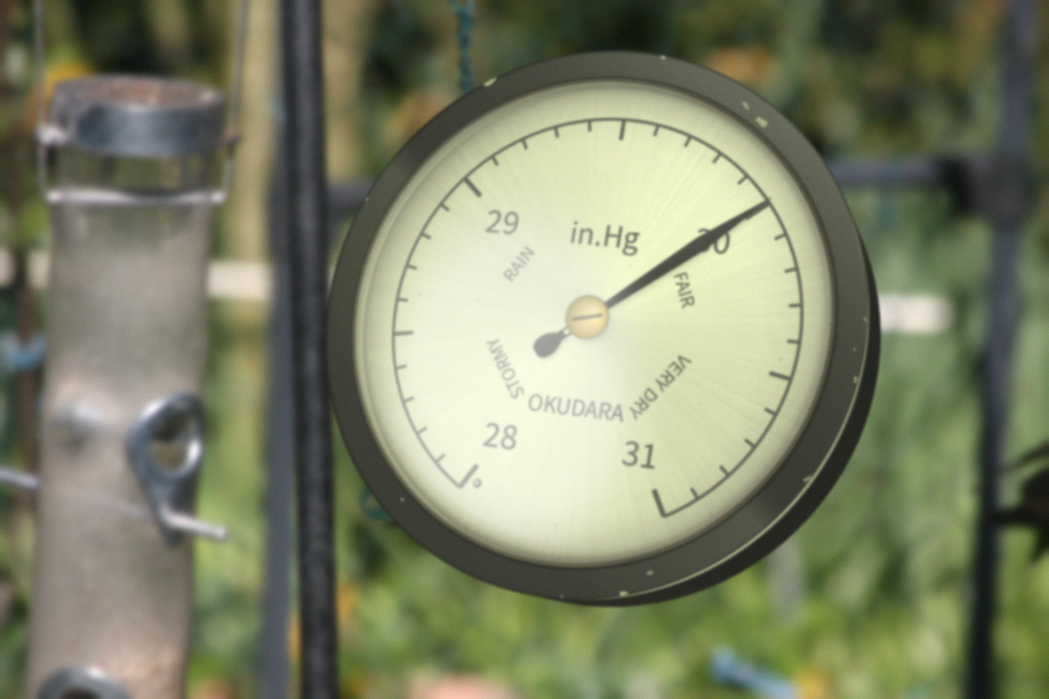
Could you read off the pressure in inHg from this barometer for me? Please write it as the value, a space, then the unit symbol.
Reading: 30 inHg
